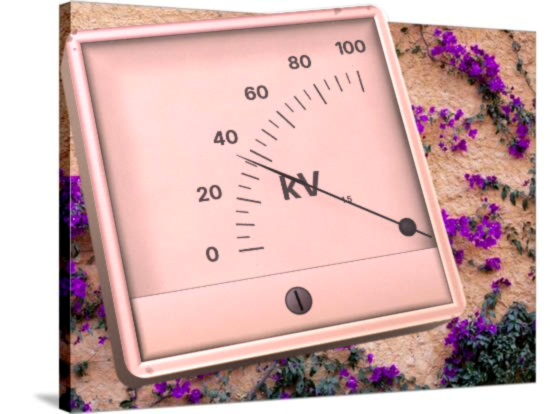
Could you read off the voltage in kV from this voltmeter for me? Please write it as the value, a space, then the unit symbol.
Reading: 35 kV
